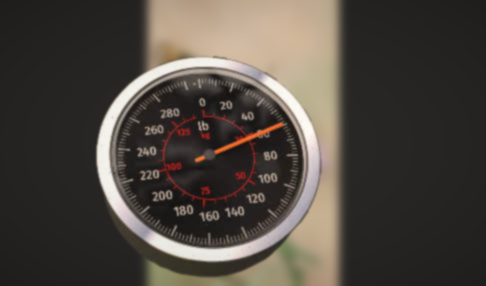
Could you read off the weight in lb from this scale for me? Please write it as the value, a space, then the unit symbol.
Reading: 60 lb
